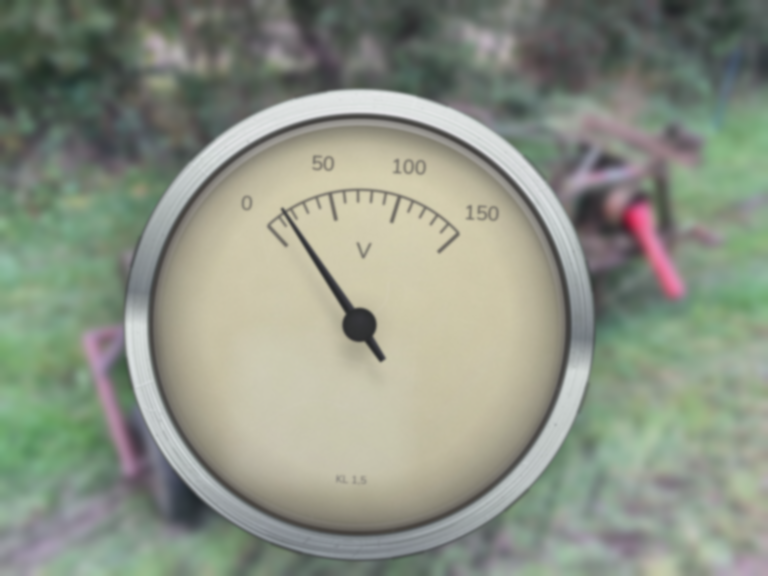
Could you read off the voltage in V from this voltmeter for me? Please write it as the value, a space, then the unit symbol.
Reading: 15 V
